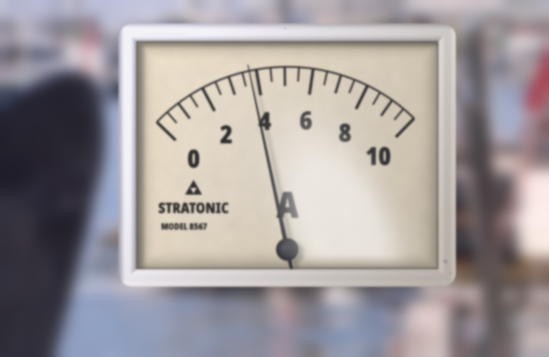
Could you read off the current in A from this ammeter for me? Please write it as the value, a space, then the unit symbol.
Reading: 3.75 A
